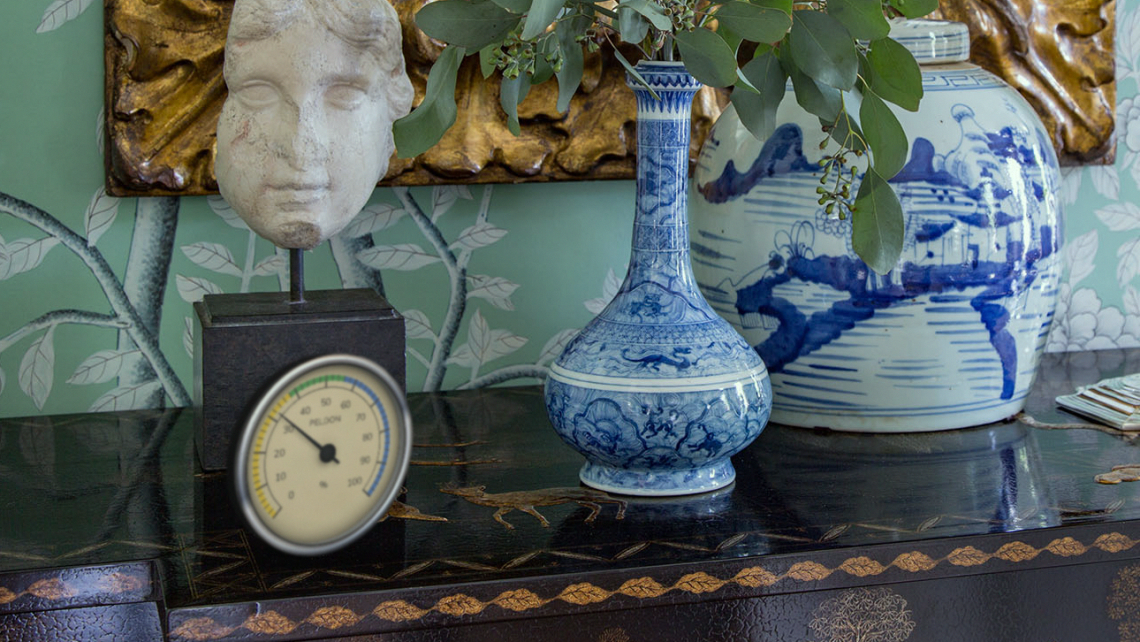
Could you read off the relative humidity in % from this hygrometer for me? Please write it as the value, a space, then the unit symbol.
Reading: 32 %
